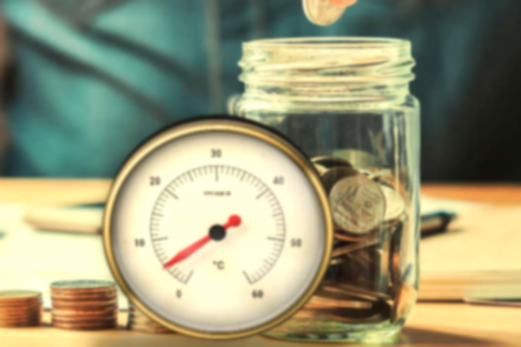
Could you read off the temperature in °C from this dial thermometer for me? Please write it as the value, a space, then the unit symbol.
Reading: 5 °C
